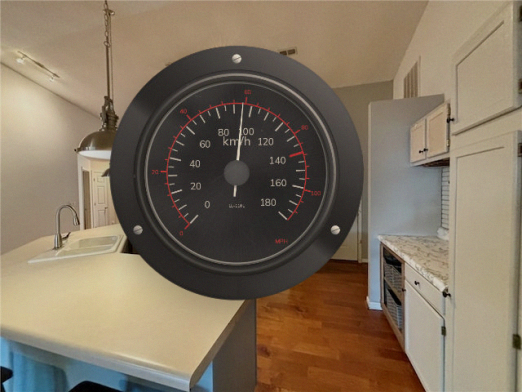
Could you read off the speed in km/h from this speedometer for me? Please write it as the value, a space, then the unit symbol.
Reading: 95 km/h
